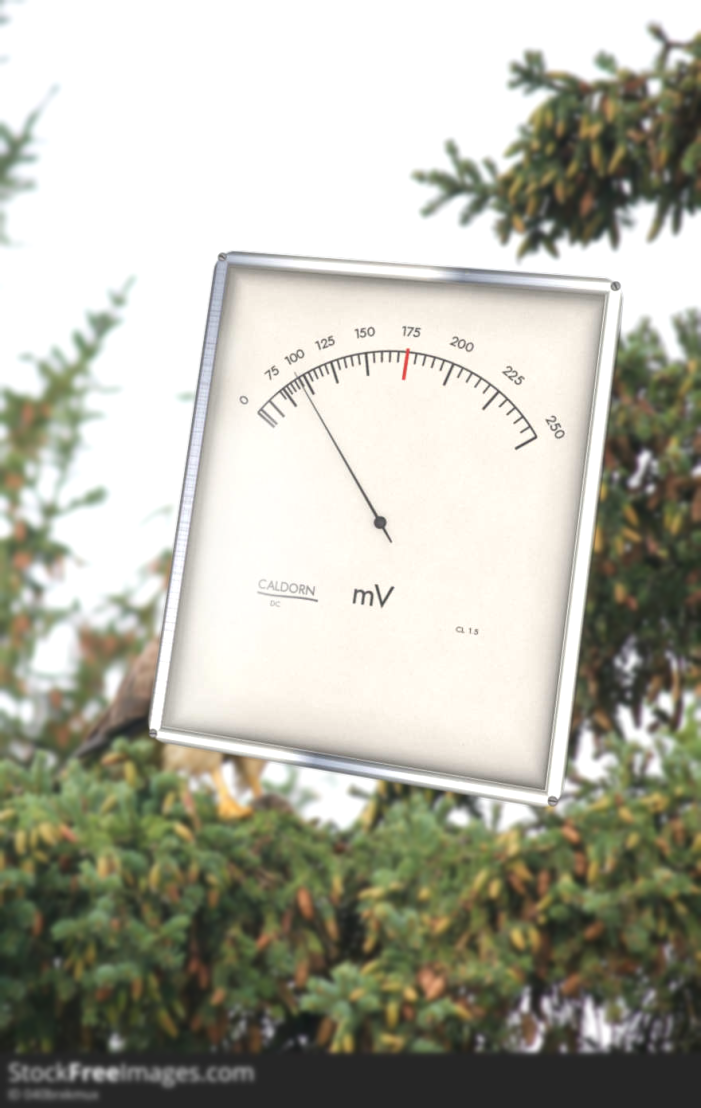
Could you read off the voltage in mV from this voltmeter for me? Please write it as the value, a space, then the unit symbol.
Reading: 95 mV
